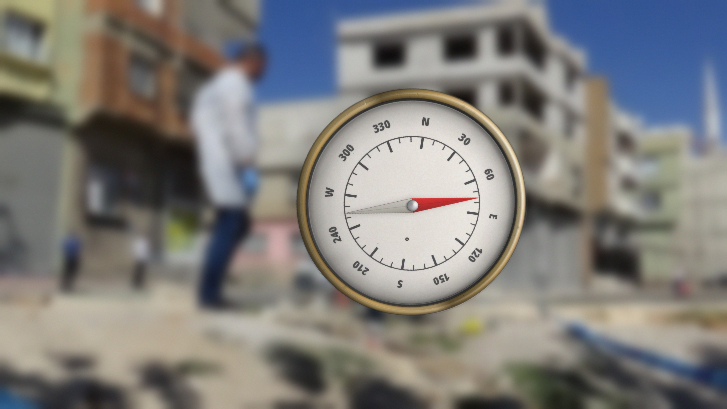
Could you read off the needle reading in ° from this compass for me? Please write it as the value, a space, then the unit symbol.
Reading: 75 °
